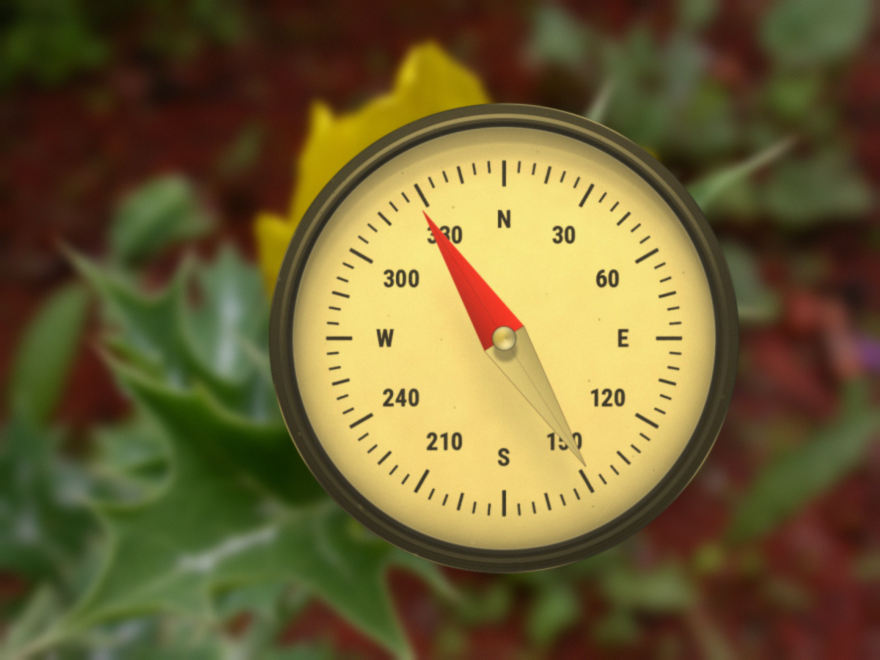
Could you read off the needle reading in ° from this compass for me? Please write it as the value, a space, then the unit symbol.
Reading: 327.5 °
